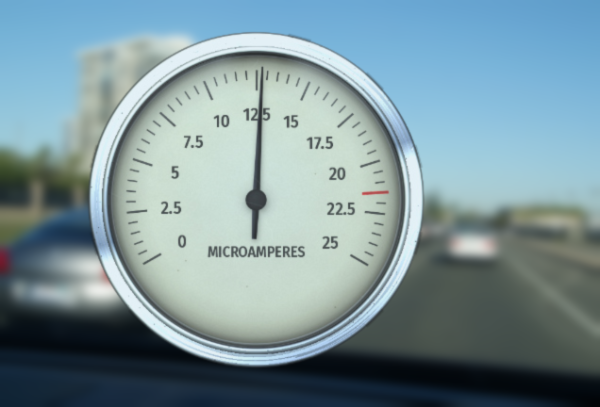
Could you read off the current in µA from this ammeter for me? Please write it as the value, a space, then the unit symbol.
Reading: 12.75 µA
